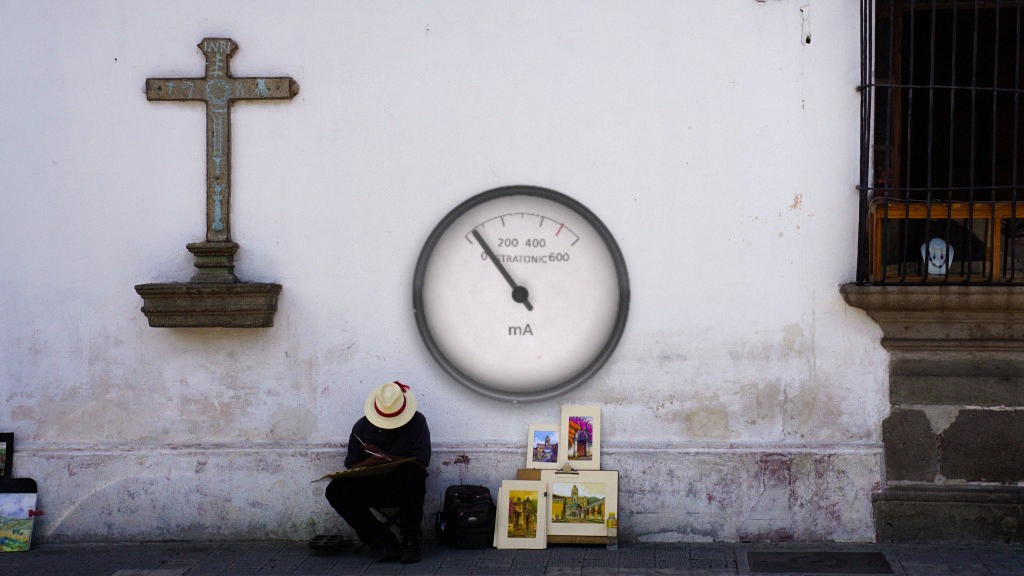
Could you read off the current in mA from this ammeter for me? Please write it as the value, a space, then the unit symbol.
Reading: 50 mA
